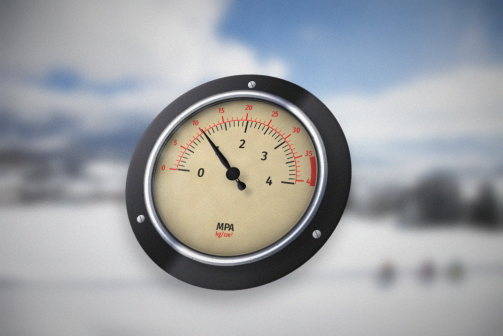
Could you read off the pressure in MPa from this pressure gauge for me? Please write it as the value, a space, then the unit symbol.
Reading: 1 MPa
